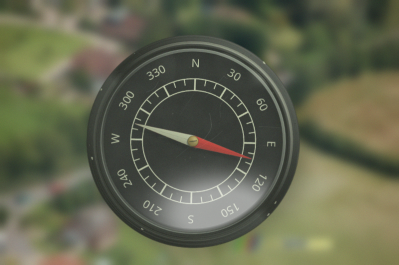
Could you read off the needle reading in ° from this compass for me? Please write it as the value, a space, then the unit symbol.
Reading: 105 °
